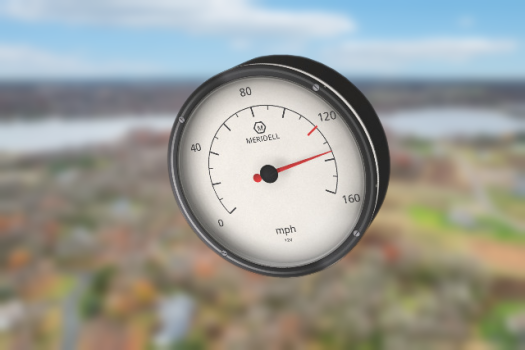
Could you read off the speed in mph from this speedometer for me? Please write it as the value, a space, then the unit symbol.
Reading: 135 mph
